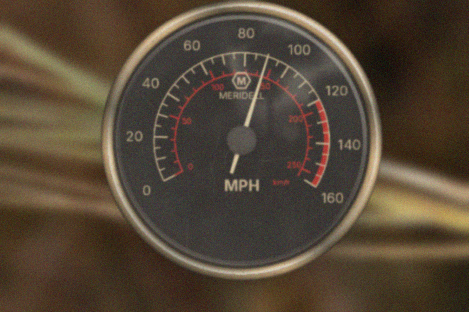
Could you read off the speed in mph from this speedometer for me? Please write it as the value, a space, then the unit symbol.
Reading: 90 mph
